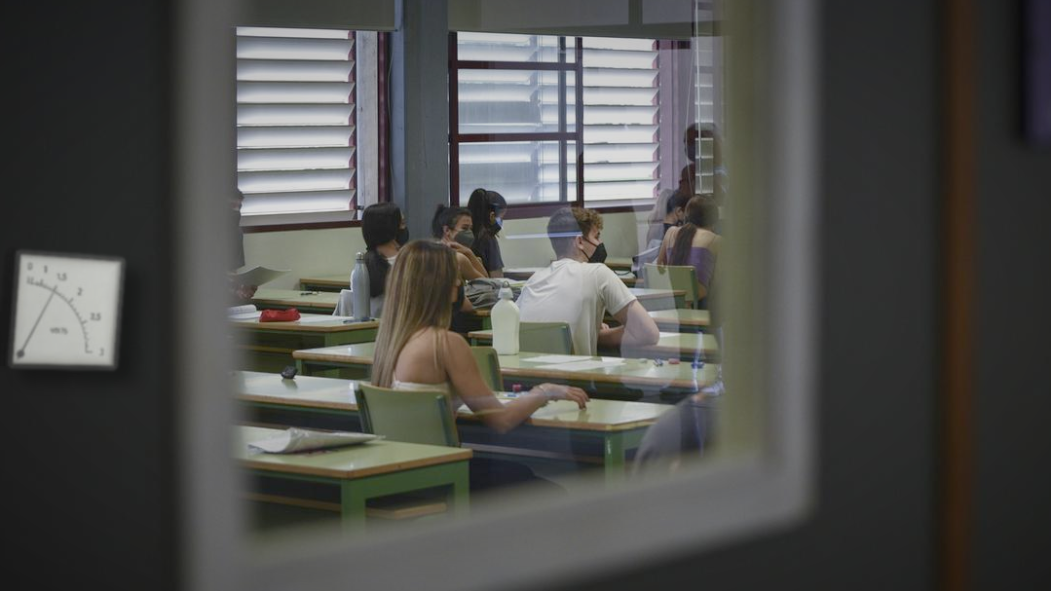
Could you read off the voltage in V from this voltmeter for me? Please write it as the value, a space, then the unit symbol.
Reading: 1.5 V
